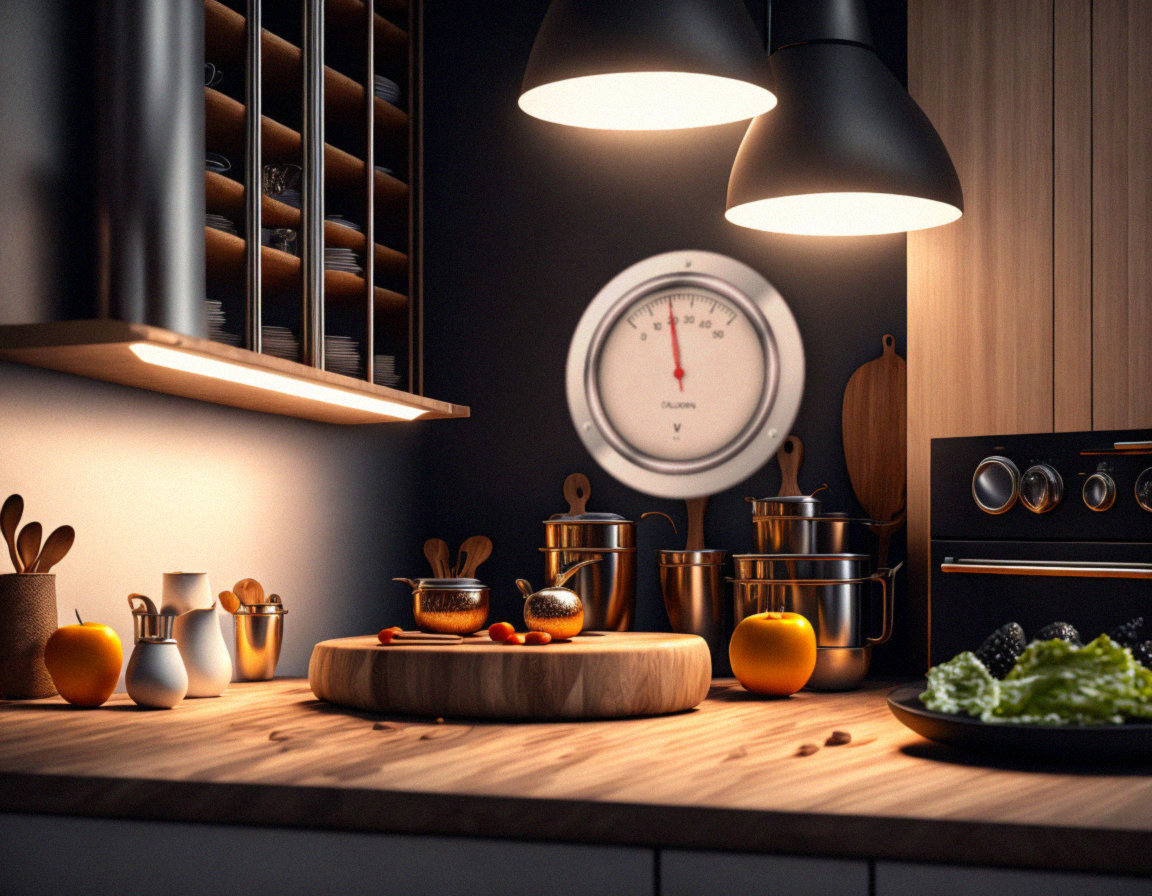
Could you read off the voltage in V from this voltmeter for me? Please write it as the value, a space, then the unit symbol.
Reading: 20 V
